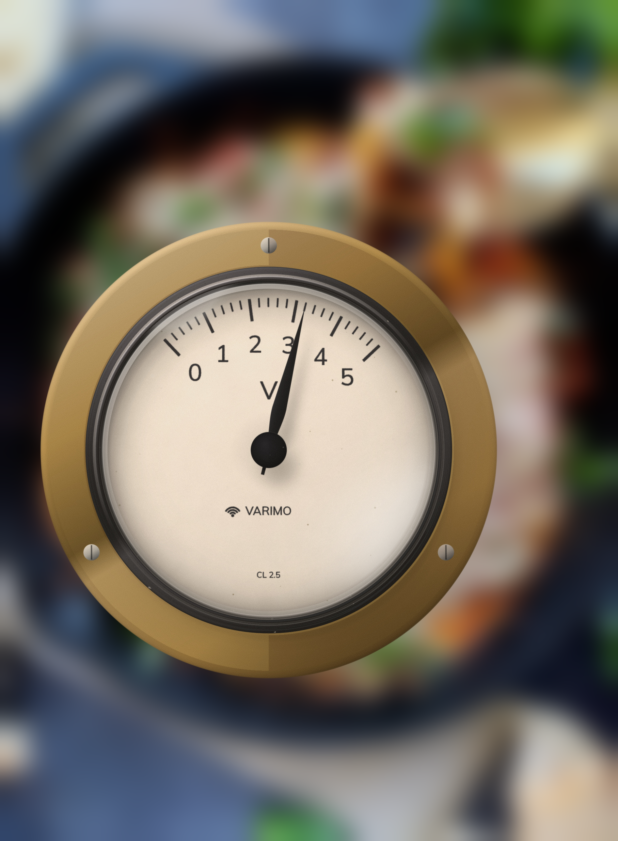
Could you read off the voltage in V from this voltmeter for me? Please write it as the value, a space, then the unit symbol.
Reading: 3.2 V
